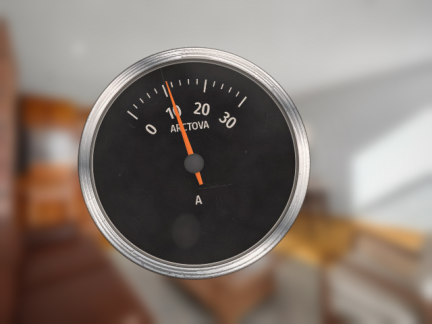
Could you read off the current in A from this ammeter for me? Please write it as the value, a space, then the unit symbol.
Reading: 11 A
